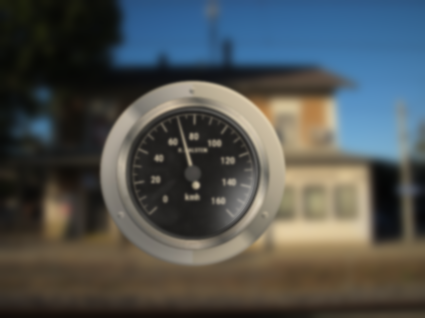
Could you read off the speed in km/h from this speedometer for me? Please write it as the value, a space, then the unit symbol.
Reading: 70 km/h
